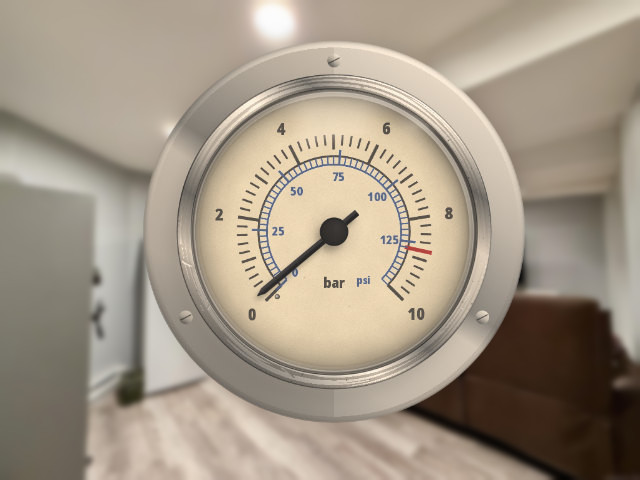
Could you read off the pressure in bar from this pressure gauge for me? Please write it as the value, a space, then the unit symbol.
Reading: 0.2 bar
